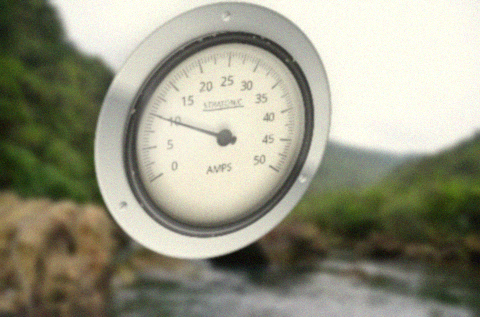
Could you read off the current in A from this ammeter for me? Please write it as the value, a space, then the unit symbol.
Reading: 10 A
